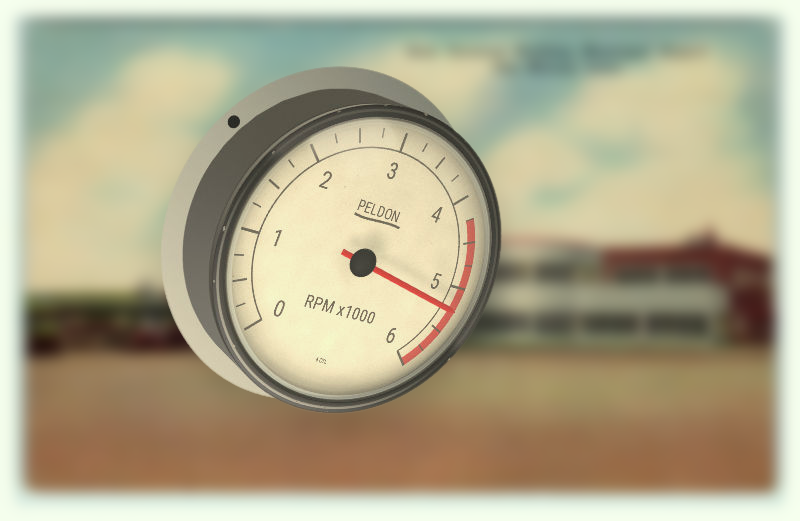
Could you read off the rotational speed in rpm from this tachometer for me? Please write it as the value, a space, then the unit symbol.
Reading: 5250 rpm
